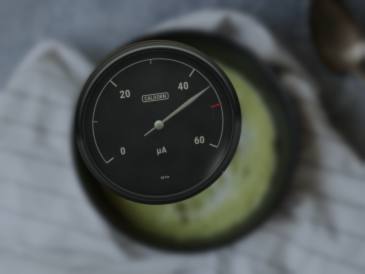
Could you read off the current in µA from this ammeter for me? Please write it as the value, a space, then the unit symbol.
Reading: 45 µA
